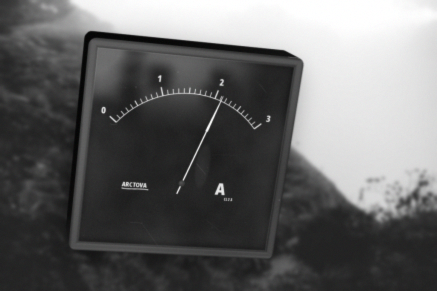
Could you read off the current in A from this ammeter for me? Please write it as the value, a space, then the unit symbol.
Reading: 2.1 A
